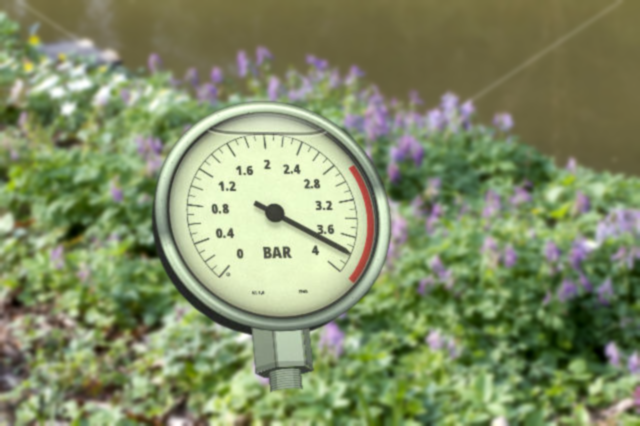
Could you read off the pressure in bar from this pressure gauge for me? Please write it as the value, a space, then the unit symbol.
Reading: 3.8 bar
